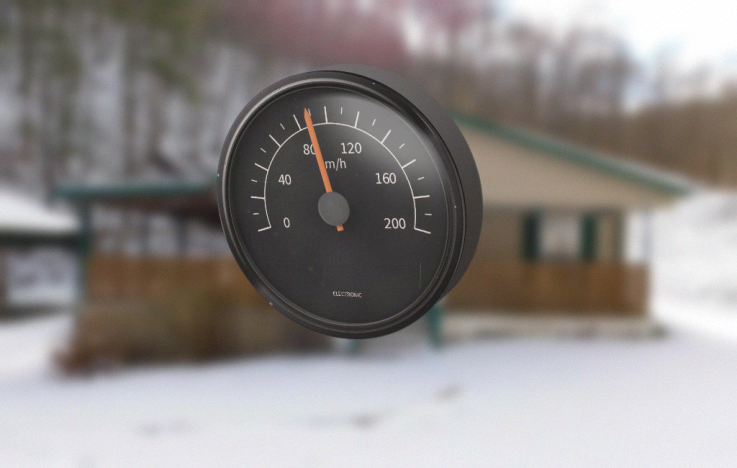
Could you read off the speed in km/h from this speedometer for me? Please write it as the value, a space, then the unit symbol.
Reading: 90 km/h
